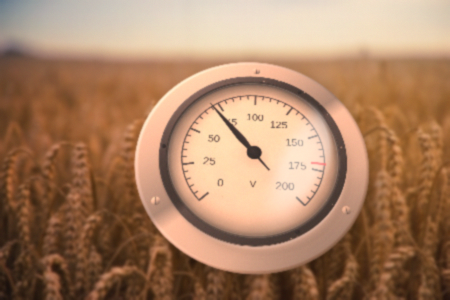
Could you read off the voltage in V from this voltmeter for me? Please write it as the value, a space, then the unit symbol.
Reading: 70 V
